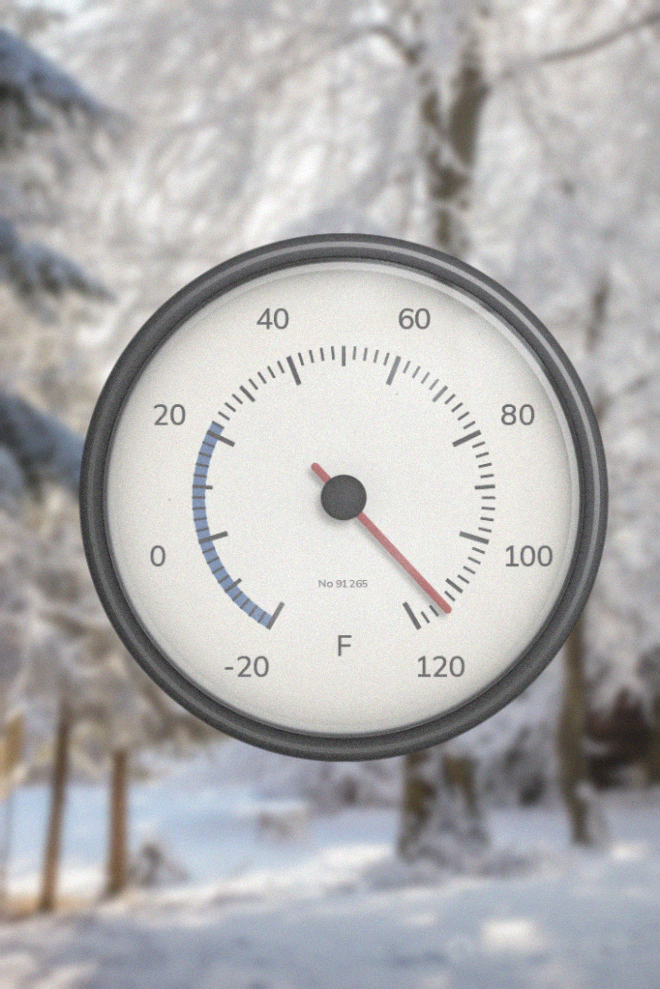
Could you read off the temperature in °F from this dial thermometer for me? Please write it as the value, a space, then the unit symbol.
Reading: 114 °F
